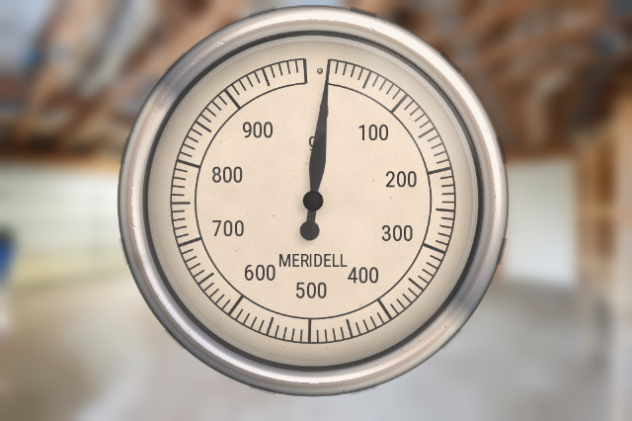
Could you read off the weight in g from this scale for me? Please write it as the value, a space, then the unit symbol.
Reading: 0 g
